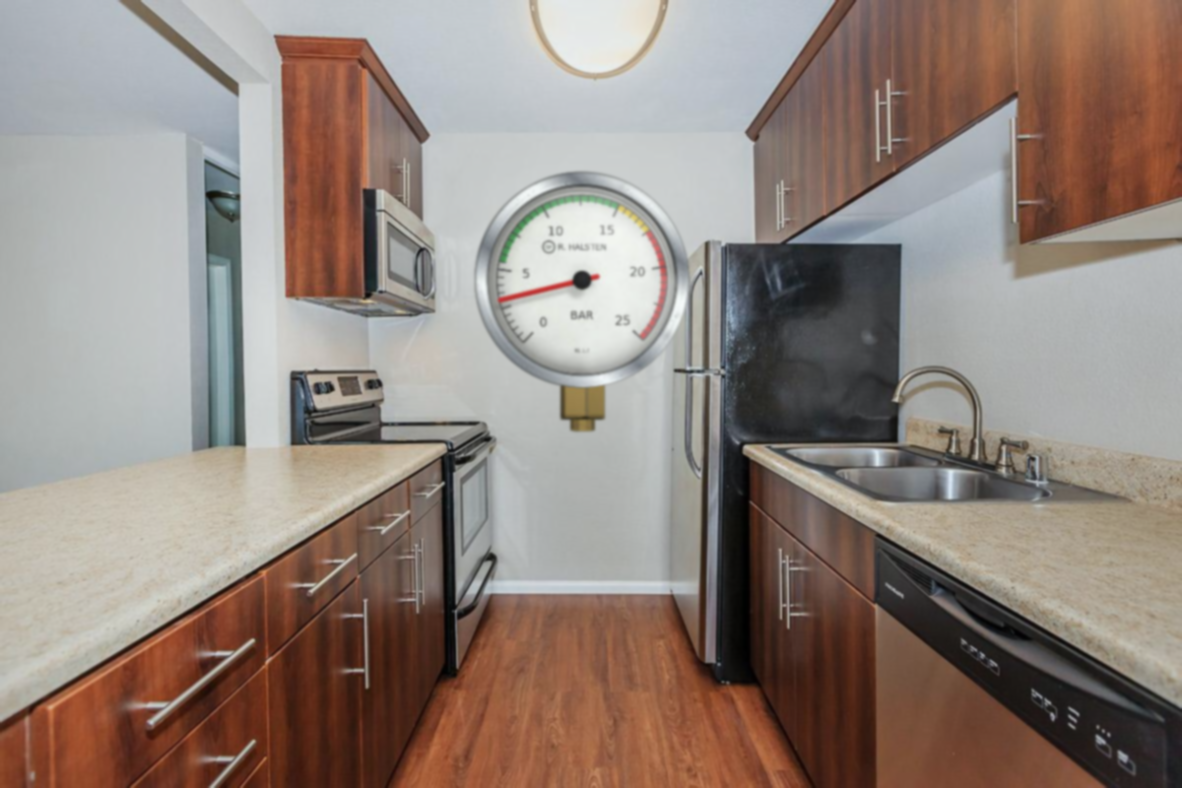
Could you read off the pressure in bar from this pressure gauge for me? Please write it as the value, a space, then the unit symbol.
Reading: 3 bar
